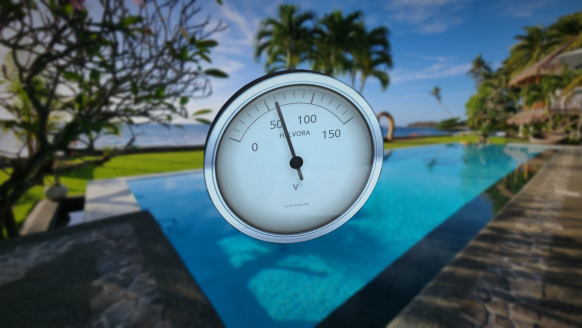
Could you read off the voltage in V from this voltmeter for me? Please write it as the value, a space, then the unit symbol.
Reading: 60 V
